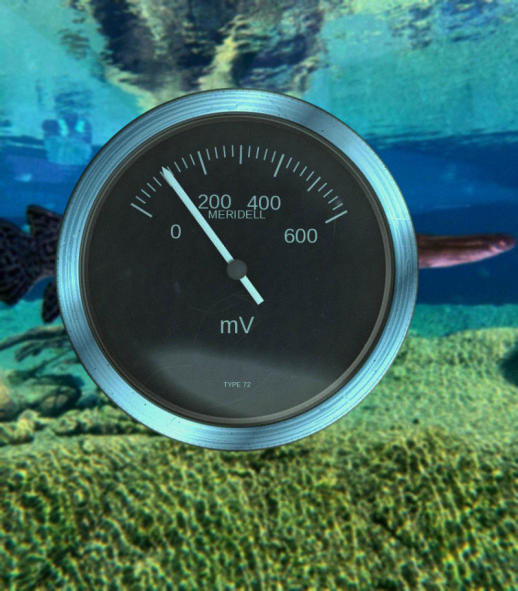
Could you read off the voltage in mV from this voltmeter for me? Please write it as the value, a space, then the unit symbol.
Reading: 110 mV
